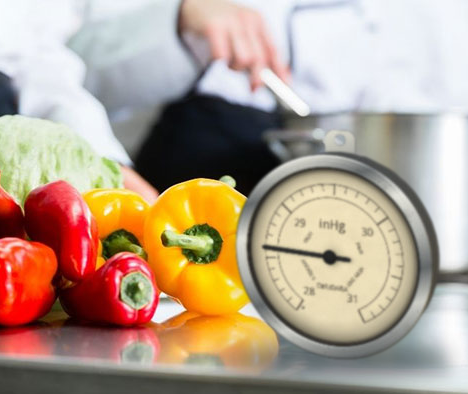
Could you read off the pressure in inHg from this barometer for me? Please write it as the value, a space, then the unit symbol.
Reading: 28.6 inHg
